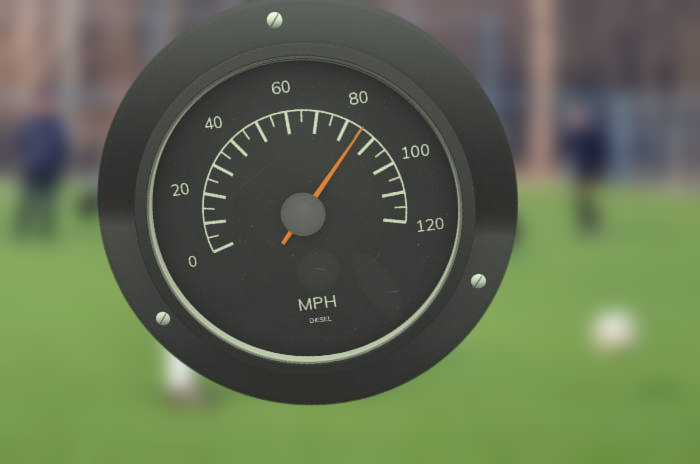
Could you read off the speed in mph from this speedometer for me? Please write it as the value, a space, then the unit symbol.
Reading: 85 mph
